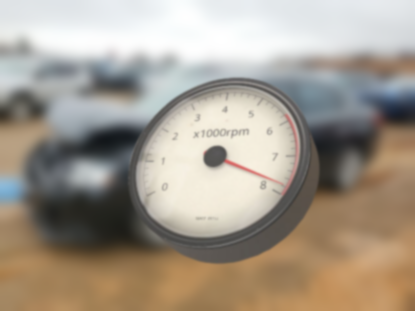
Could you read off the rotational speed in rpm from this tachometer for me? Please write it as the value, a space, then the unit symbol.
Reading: 7800 rpm
